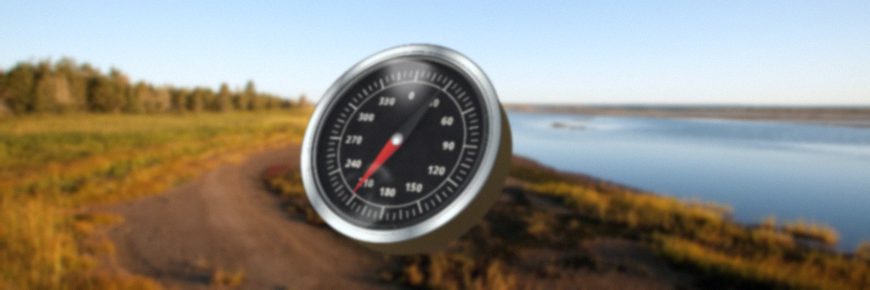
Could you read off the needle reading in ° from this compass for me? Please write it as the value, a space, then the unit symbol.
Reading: 210 °
